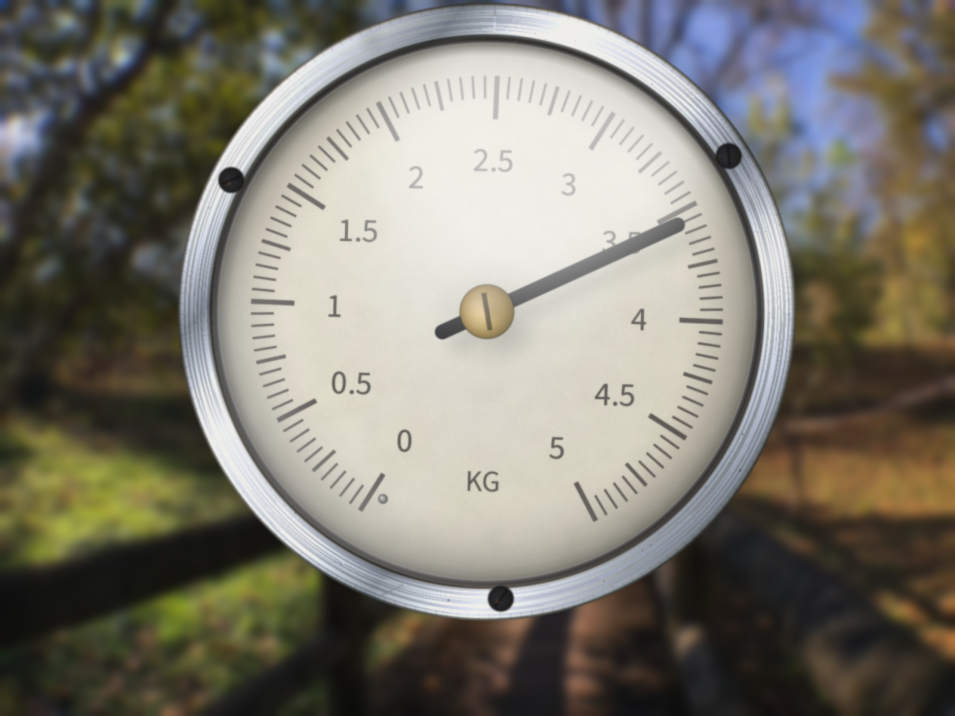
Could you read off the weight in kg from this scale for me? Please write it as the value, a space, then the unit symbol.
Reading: 3.55 kg
